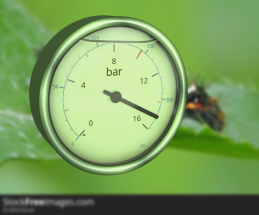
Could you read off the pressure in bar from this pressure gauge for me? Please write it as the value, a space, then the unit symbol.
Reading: 15 bar
